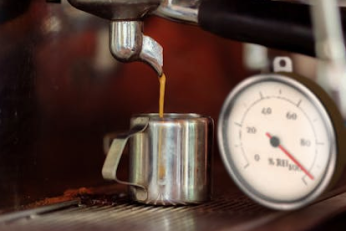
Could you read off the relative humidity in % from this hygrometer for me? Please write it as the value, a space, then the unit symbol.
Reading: 95 %
